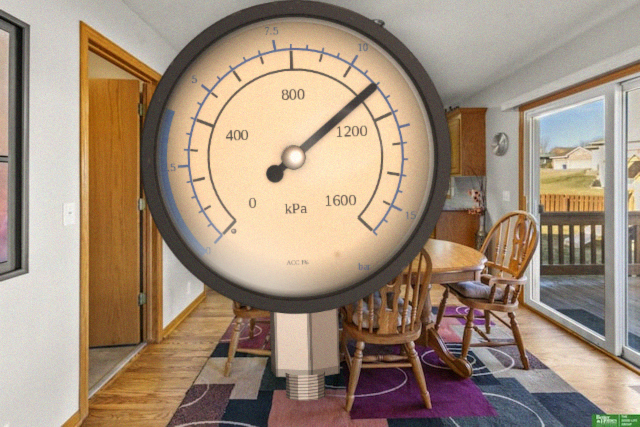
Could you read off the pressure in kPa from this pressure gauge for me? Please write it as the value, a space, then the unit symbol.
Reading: 1100 kPa
